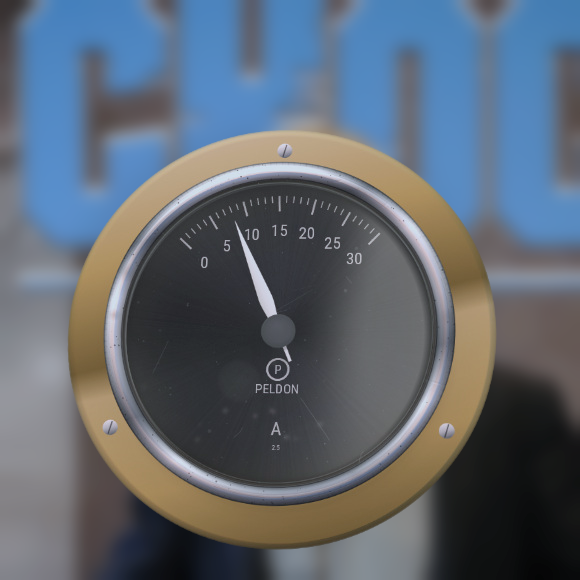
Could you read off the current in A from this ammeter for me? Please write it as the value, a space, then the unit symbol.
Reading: 8 A
